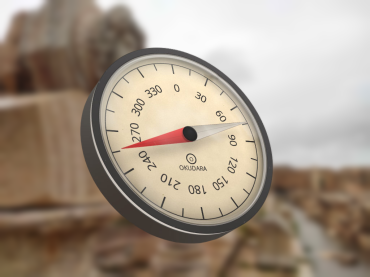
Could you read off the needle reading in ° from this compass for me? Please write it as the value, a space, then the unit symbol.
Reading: 255 °
